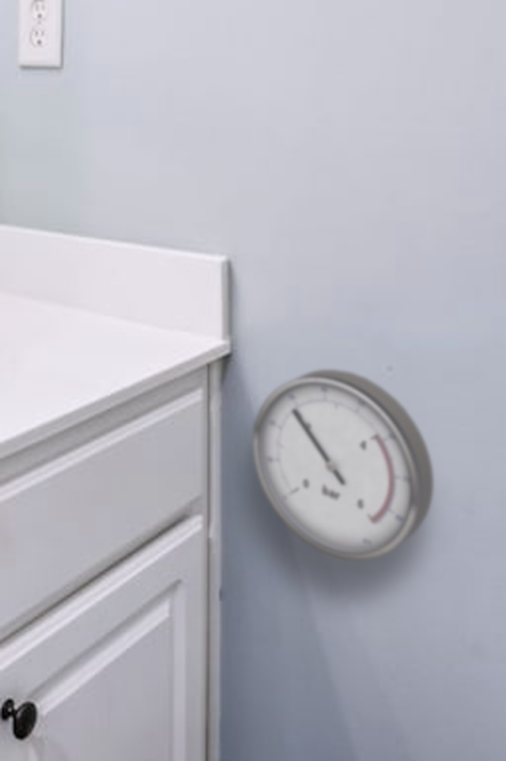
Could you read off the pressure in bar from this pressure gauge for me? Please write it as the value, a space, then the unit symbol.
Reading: 2 bar
